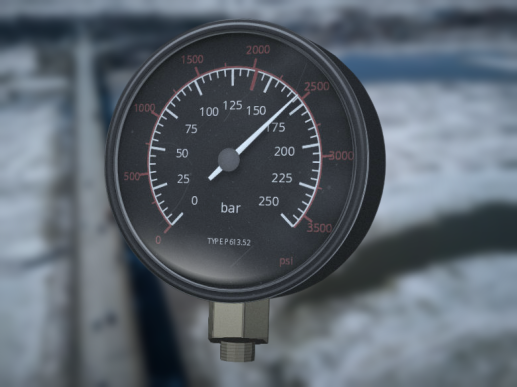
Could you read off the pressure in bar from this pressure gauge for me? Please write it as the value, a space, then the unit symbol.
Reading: 170 bar
